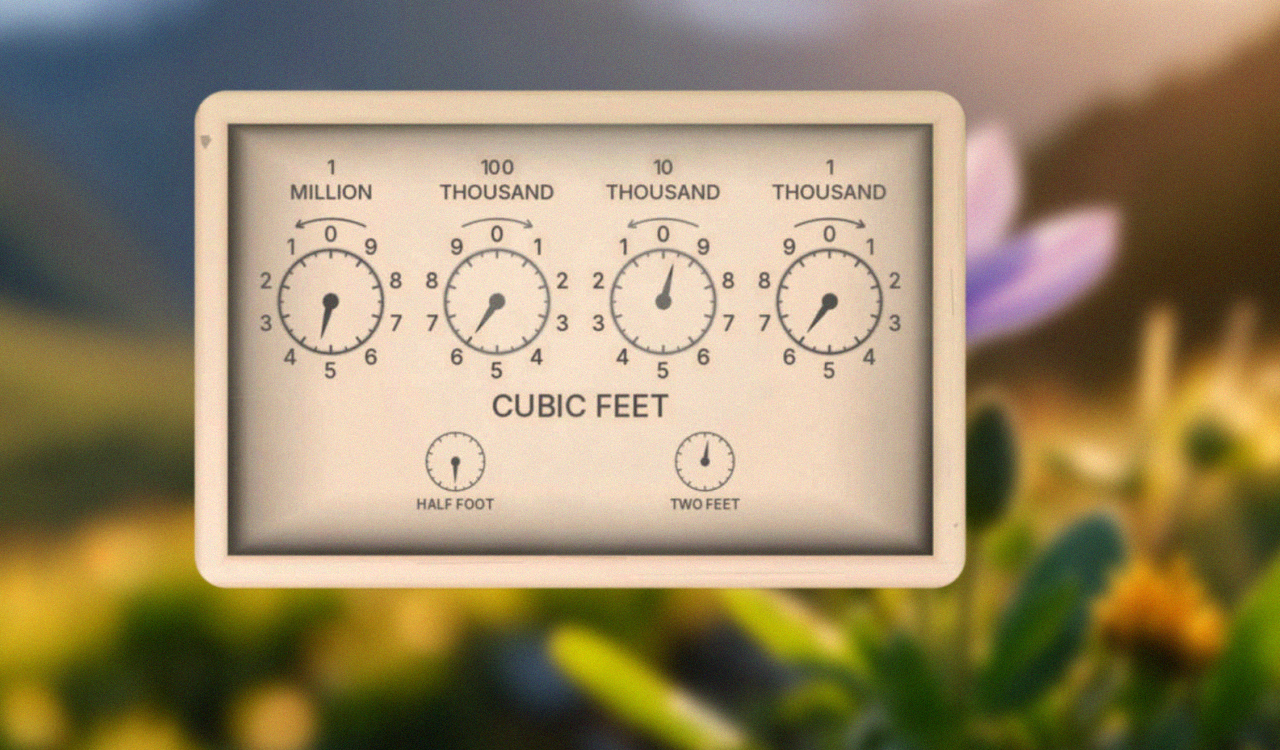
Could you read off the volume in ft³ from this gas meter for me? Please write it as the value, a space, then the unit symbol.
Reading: 459600 ft³
